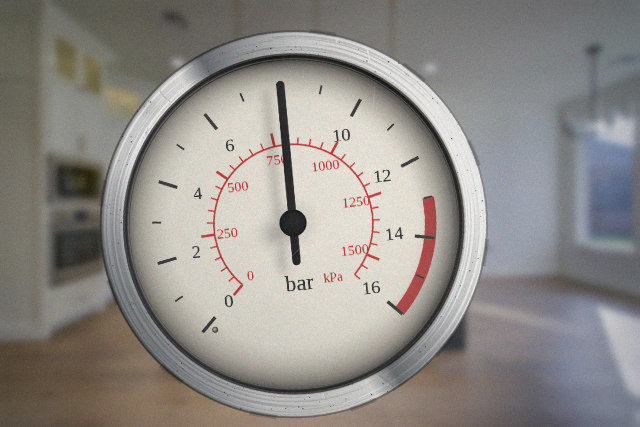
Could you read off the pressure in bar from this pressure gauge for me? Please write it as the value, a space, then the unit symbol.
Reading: 8 bar
